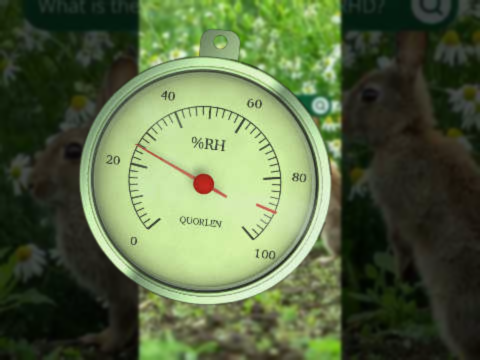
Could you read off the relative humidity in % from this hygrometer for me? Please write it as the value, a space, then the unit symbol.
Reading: 26 %
